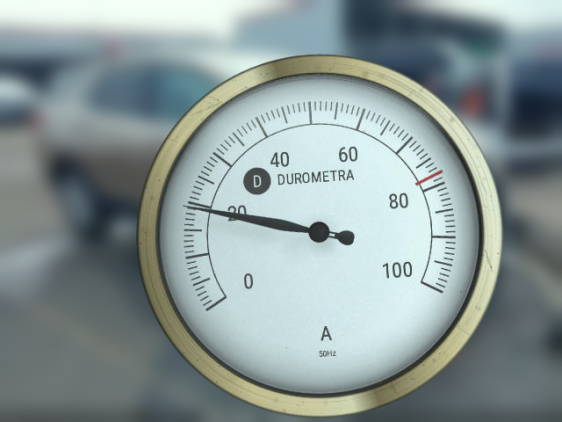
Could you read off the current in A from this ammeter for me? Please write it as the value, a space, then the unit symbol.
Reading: 19 A
